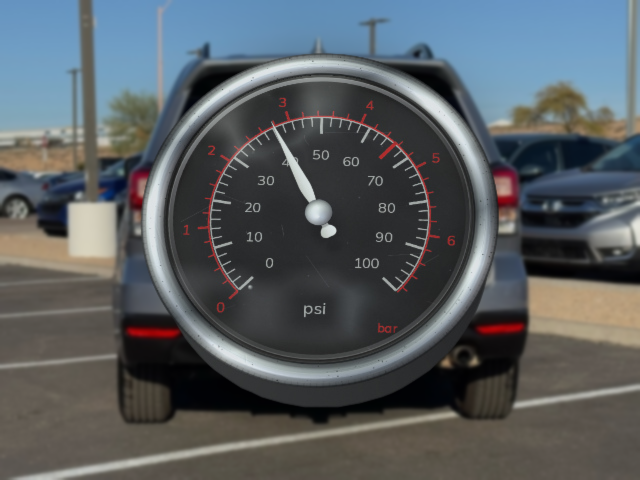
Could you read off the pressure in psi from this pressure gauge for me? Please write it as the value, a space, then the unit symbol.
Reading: 40 psi
